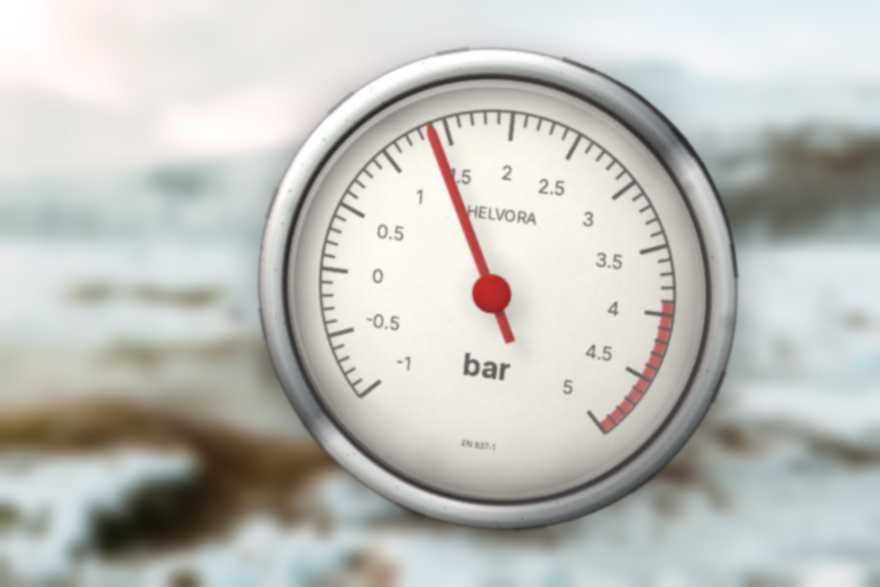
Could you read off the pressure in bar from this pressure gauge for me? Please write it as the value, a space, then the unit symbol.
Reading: 1.4 bar
